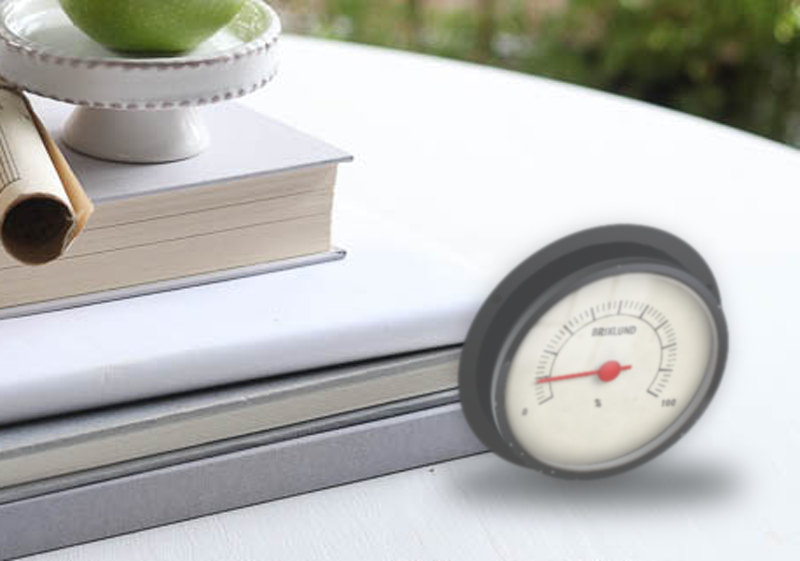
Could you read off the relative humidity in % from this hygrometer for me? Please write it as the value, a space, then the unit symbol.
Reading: 10 %
